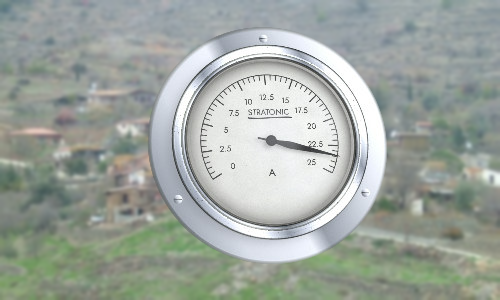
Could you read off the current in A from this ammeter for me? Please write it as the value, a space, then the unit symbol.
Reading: 23.5 A
